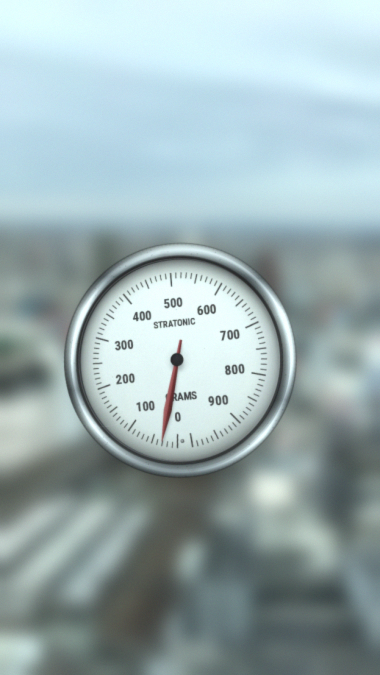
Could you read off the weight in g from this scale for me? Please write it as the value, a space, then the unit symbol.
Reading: 30 g
